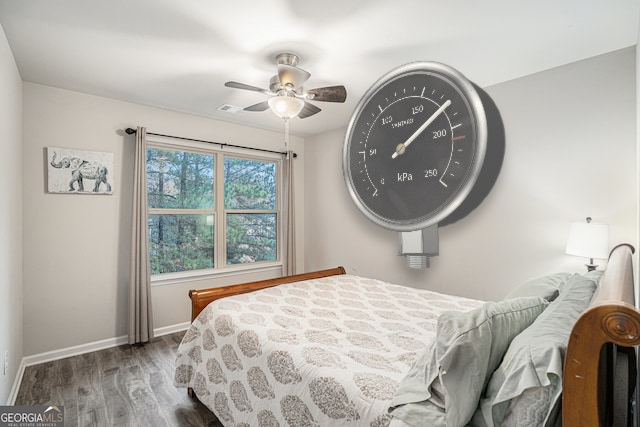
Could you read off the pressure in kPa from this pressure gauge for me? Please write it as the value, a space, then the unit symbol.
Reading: 180 kPa
